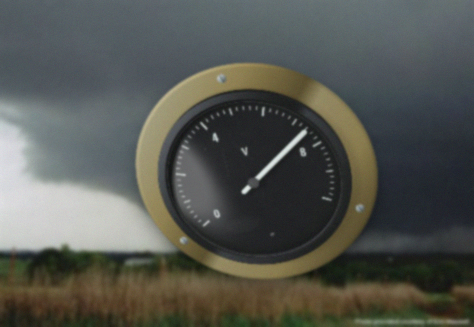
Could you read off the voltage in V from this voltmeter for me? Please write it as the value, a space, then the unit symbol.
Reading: 7.4 V
